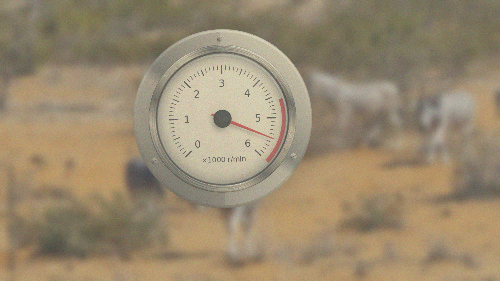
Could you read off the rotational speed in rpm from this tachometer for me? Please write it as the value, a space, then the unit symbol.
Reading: 5500 rpm
